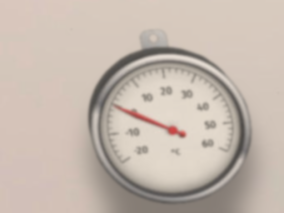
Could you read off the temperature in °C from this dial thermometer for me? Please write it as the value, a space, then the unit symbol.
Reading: 0 °C
